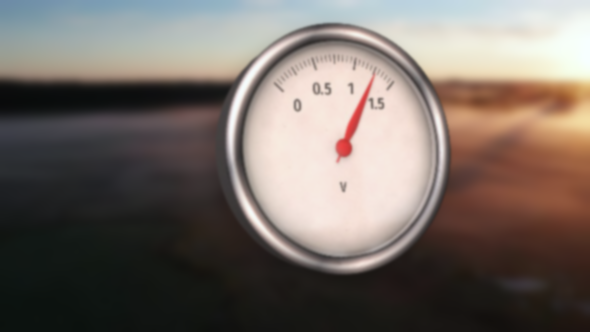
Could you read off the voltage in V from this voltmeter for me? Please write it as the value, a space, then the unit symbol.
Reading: 1.25 V
